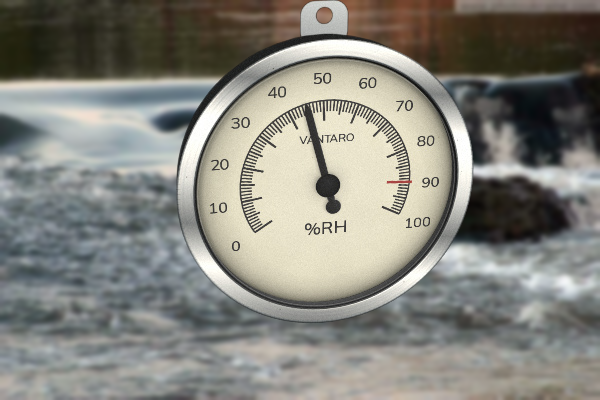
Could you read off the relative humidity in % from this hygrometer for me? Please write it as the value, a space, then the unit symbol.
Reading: 45 %
